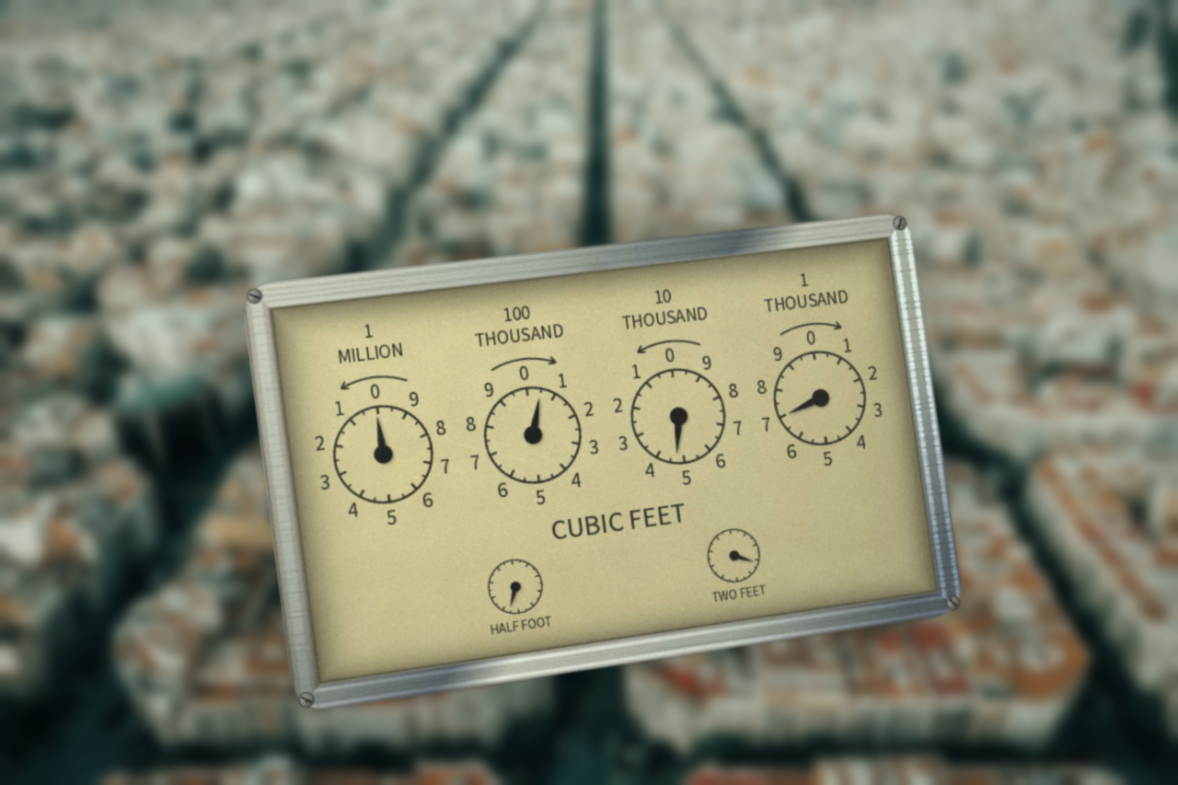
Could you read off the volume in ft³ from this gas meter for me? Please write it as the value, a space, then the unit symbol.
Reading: 4700 ft³
